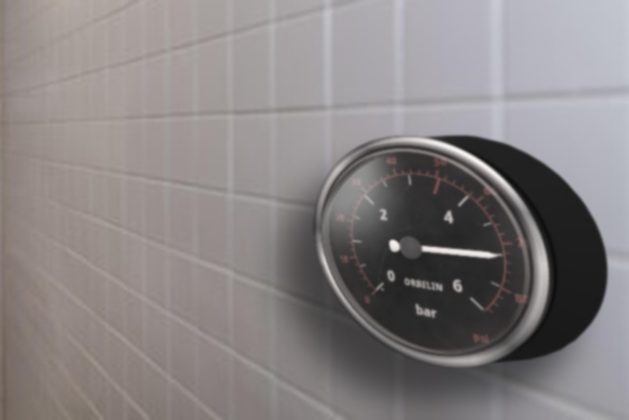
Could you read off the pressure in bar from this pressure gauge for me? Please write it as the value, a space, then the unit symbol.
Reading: 5 bar
